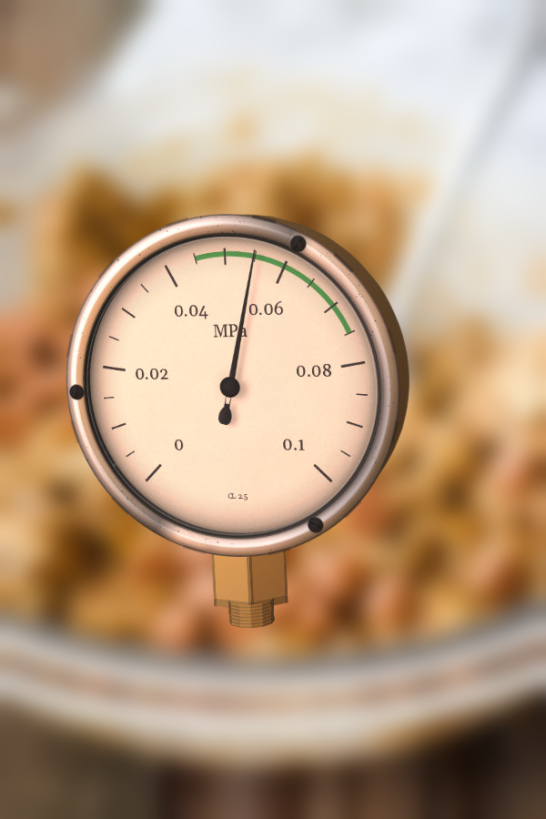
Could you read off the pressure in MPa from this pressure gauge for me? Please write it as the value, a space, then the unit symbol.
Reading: 0.055 MPa
